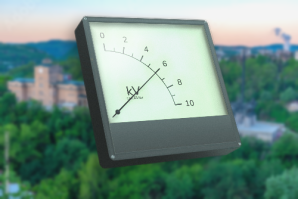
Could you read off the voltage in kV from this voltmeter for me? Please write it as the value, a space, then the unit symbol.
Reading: 6 kV
